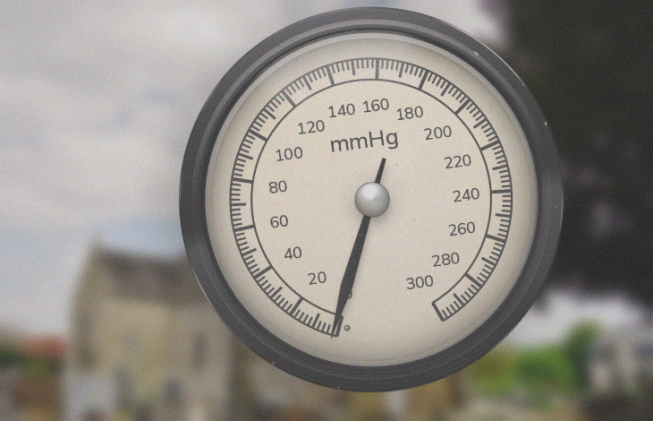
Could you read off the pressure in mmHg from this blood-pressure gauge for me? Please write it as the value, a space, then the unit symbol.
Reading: 2 mmHg
